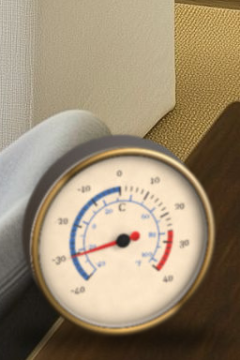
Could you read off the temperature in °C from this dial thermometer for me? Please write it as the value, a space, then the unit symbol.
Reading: -30 °C
